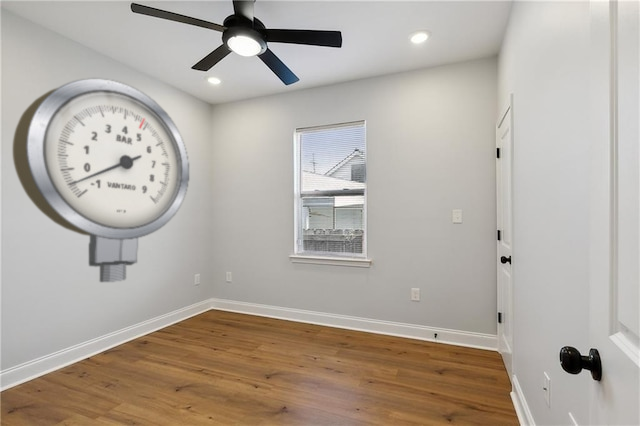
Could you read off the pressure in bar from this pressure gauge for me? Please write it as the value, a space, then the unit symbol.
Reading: -0.5 bar
